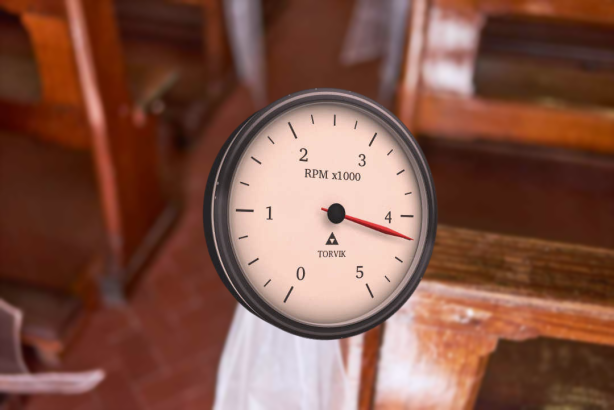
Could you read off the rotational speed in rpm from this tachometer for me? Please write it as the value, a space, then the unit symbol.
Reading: 4250 rpm
